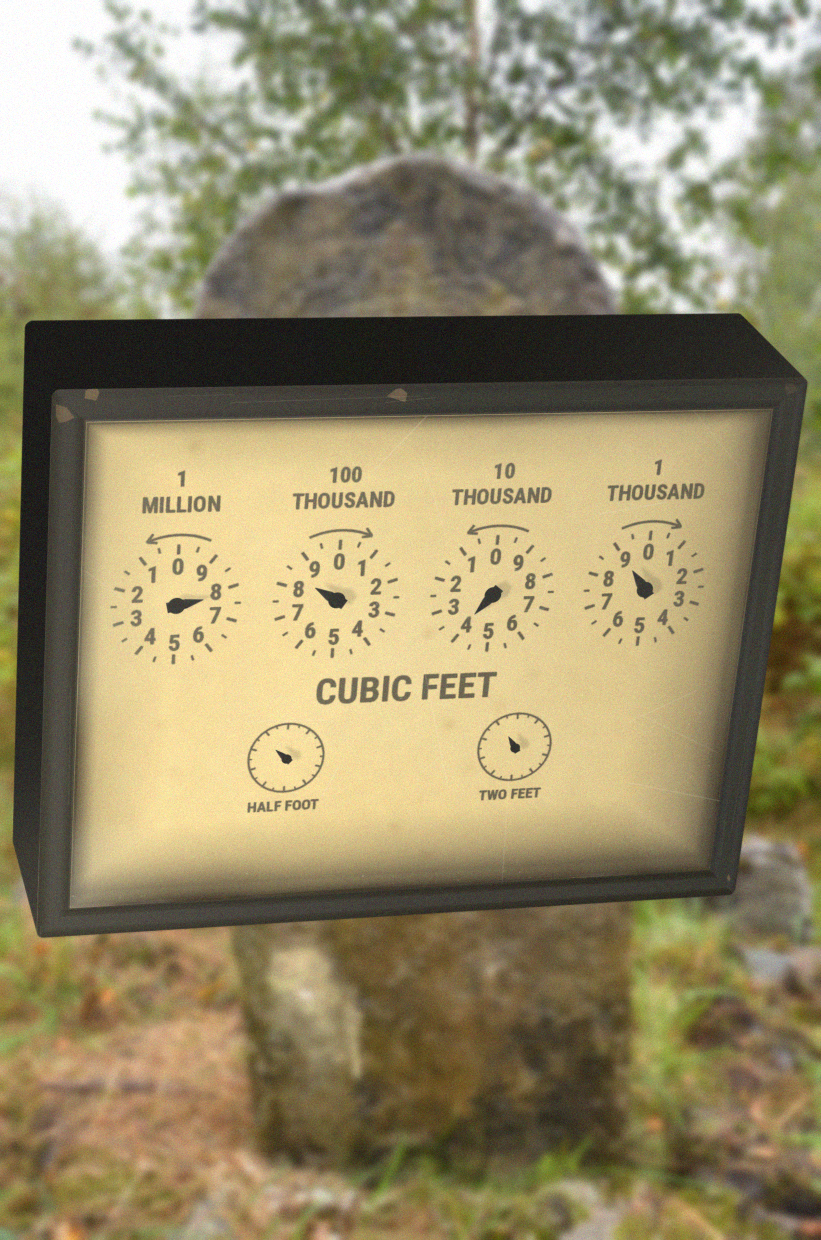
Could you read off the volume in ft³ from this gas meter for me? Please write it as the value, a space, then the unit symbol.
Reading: 783900 ft³
